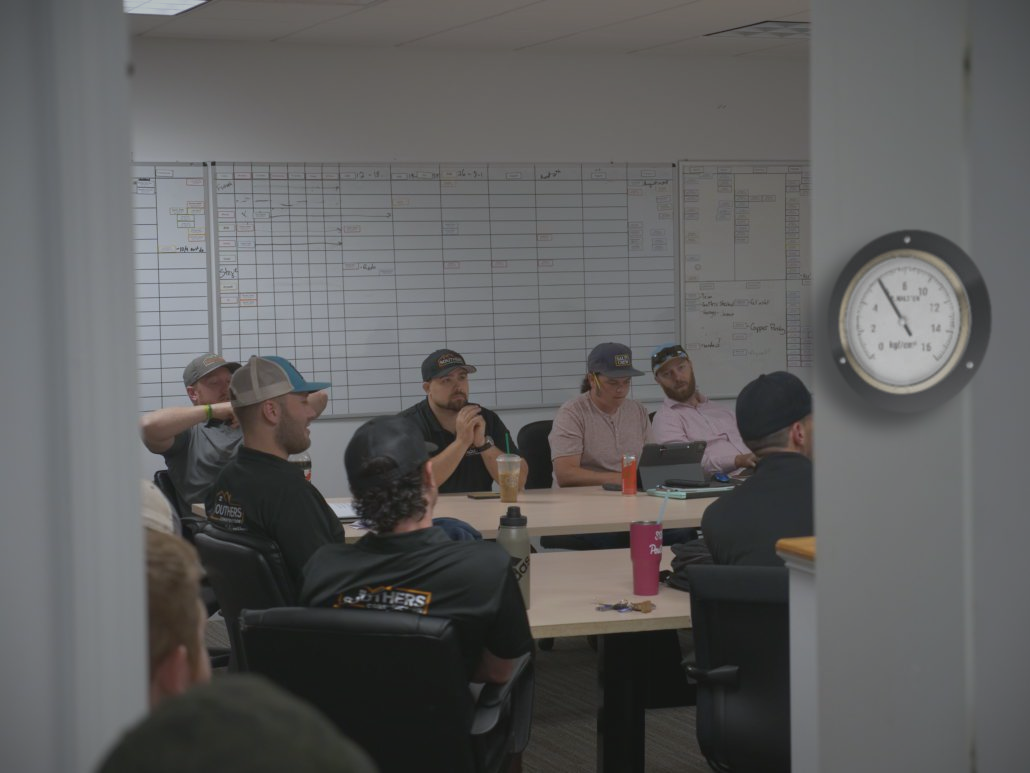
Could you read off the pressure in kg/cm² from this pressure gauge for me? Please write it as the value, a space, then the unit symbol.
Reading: 6 kg/cm²
